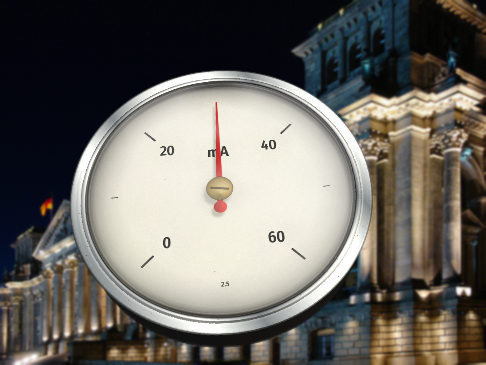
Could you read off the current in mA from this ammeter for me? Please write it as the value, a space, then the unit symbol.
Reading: 30 mA
